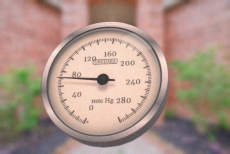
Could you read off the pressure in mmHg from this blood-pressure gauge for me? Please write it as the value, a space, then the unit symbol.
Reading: 70 mmHg
